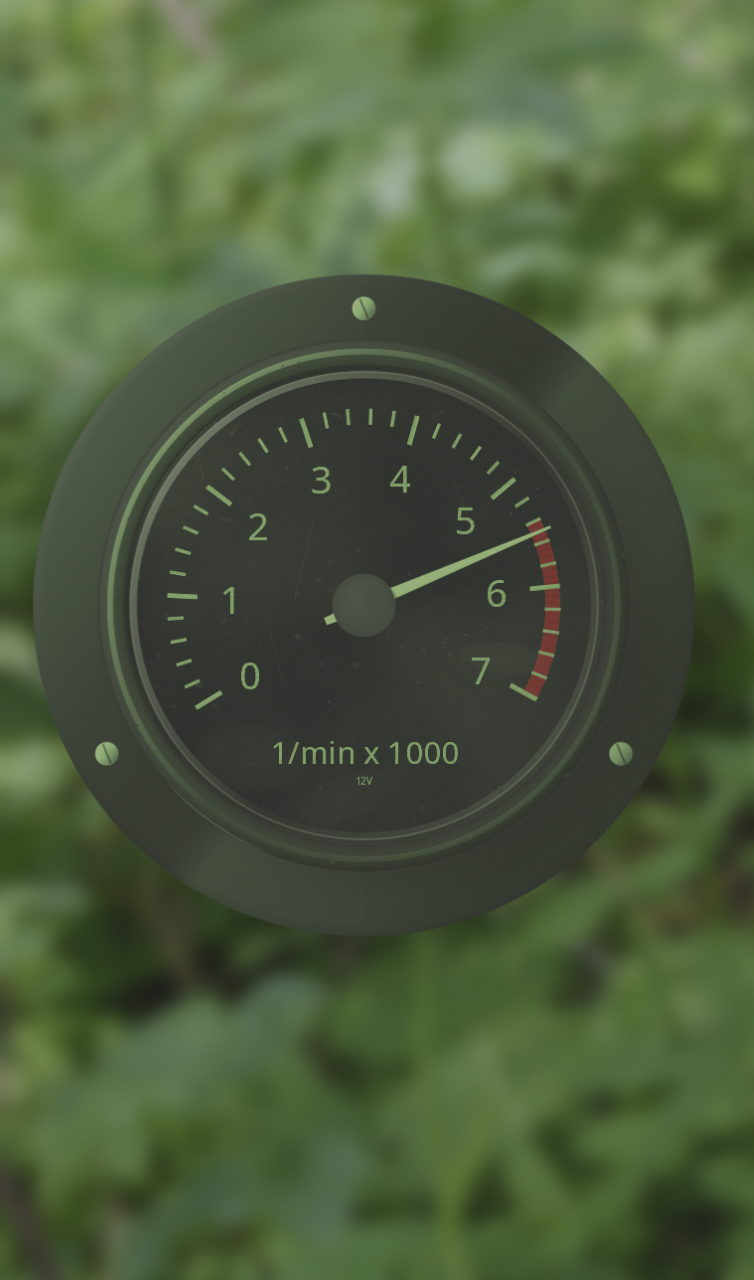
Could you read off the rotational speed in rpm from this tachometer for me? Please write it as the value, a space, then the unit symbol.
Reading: 5500 rpm
